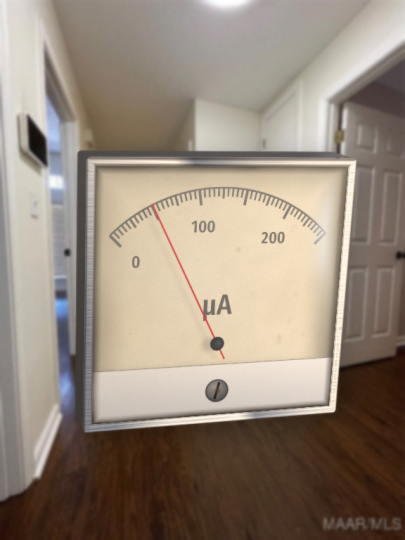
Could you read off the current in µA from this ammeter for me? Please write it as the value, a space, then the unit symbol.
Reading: 50 µA
